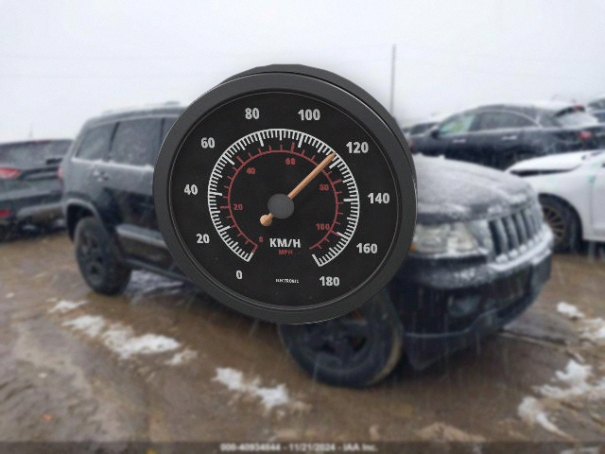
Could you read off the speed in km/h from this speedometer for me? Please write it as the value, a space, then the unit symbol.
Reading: 116 km/h
